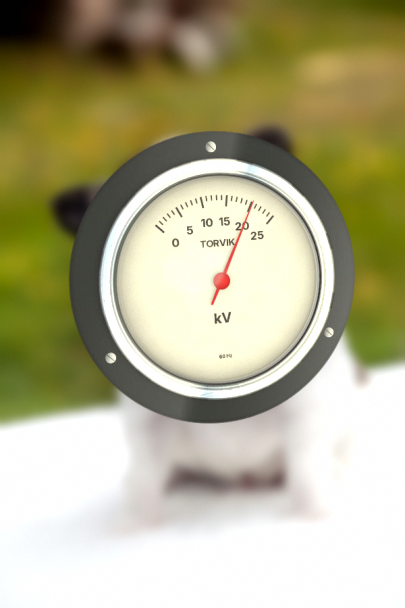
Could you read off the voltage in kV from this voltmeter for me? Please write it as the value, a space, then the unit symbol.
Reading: 20 kV
